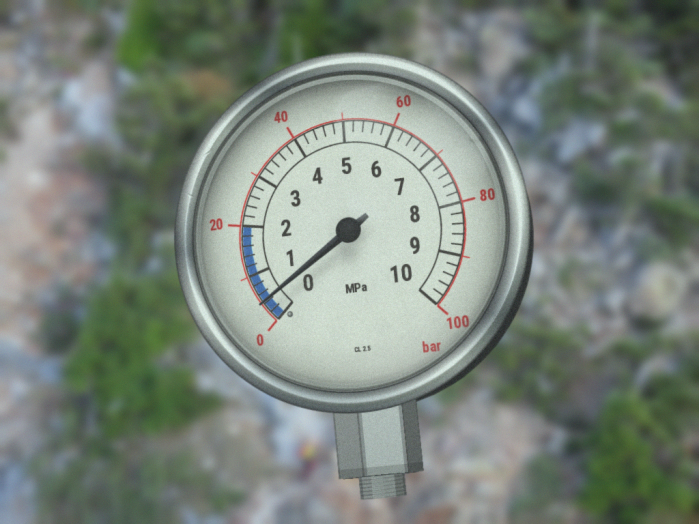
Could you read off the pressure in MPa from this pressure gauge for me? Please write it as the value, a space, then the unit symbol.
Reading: 0.4 MPa
